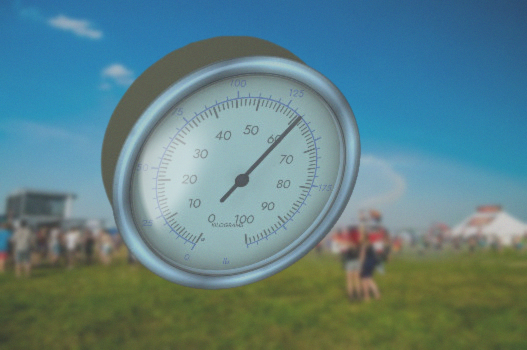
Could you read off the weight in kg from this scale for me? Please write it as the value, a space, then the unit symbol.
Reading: 60 kg
